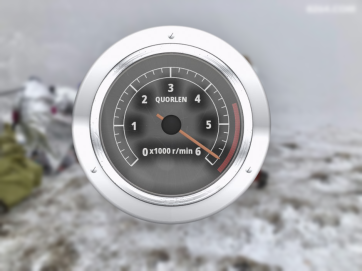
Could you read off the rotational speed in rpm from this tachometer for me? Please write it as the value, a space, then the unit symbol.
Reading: 5800 rpm
